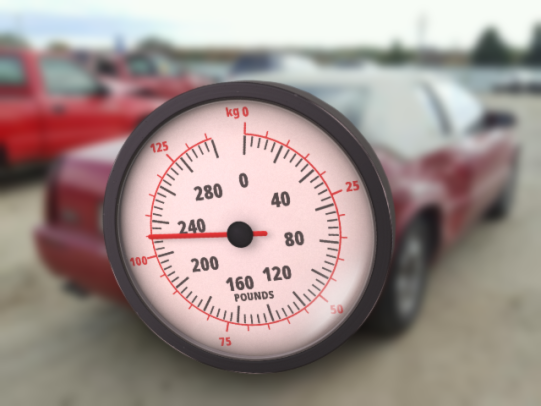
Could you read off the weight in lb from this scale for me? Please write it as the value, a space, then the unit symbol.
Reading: 232 lb
